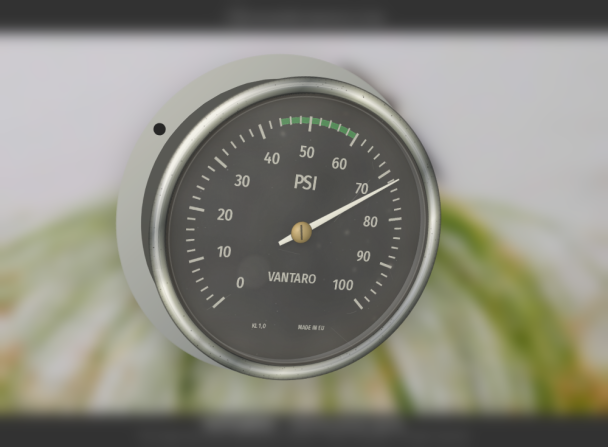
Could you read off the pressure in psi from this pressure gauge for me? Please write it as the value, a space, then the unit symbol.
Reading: 72 psi
